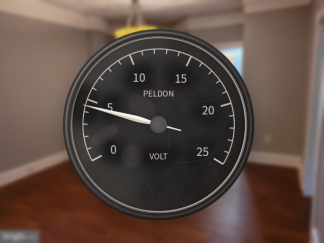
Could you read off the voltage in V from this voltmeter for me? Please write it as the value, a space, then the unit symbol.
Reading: 4.5 V
